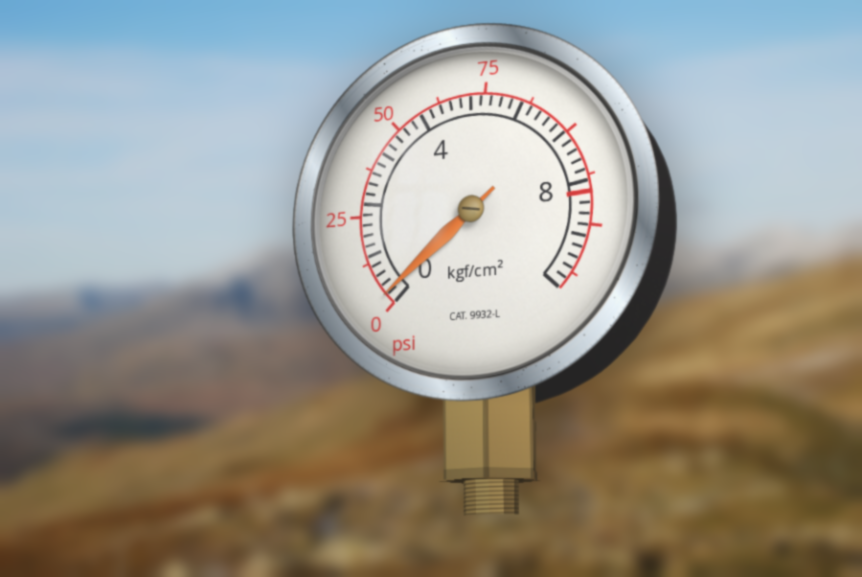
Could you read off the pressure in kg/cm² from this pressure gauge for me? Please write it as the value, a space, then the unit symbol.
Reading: 0.2 kg/cm²
